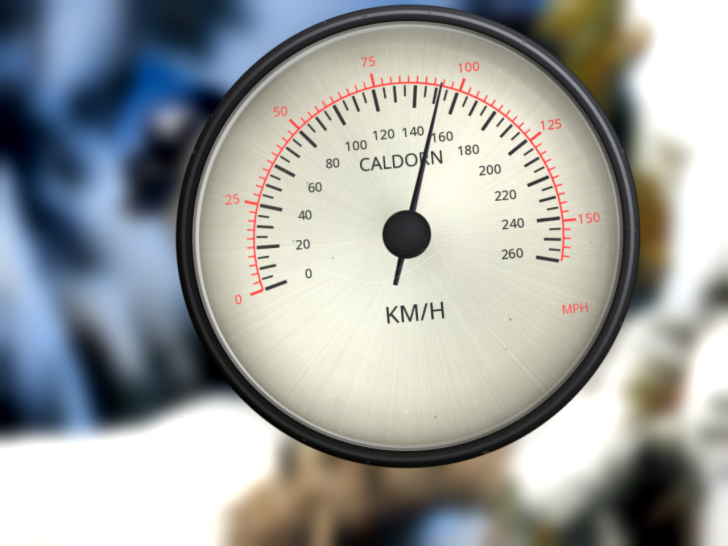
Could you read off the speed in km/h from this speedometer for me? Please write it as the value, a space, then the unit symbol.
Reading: 152.5 km/h
